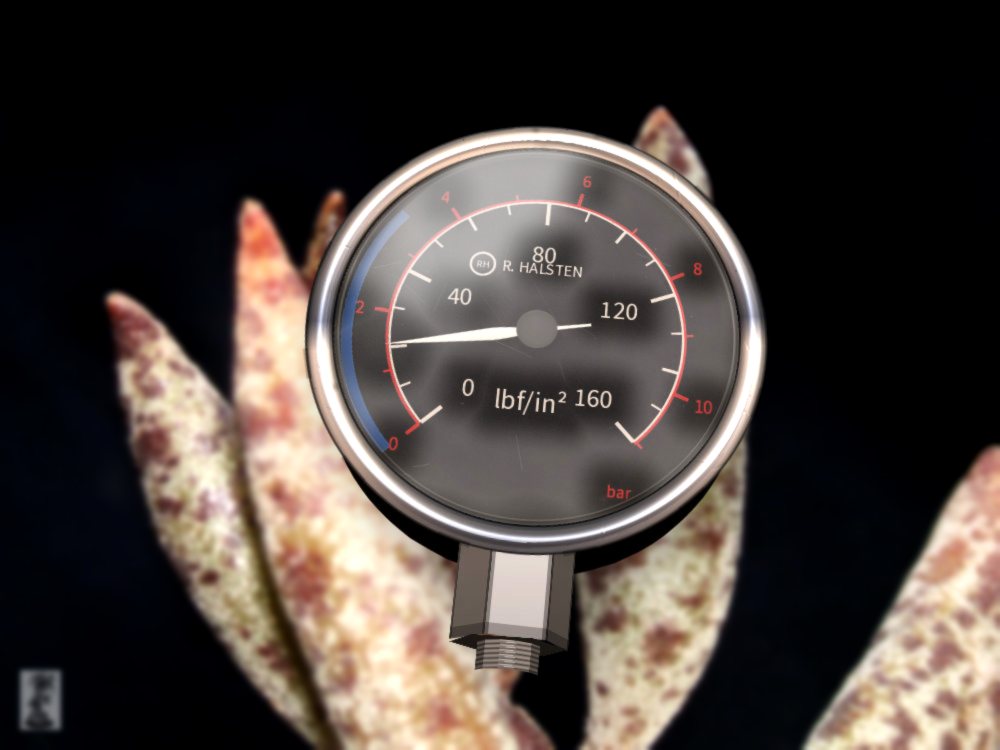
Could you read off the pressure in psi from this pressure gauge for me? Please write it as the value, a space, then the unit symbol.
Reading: 20 psi
